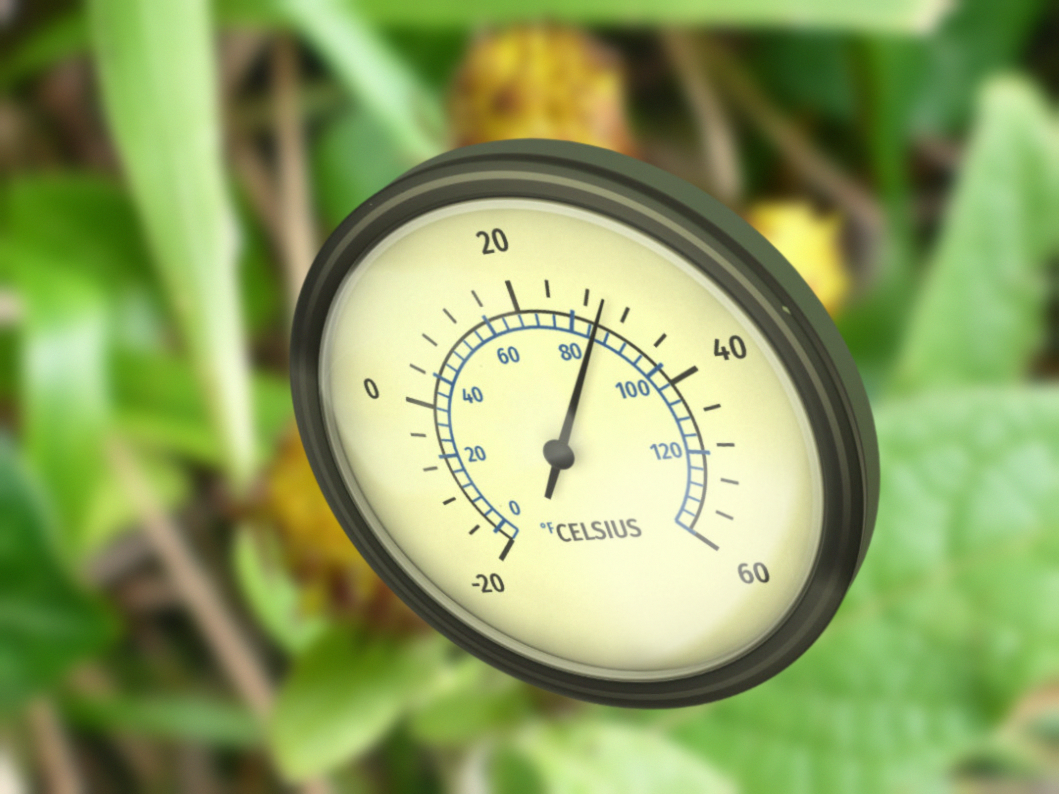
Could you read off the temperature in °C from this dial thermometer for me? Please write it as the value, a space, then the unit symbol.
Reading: 30 °C
